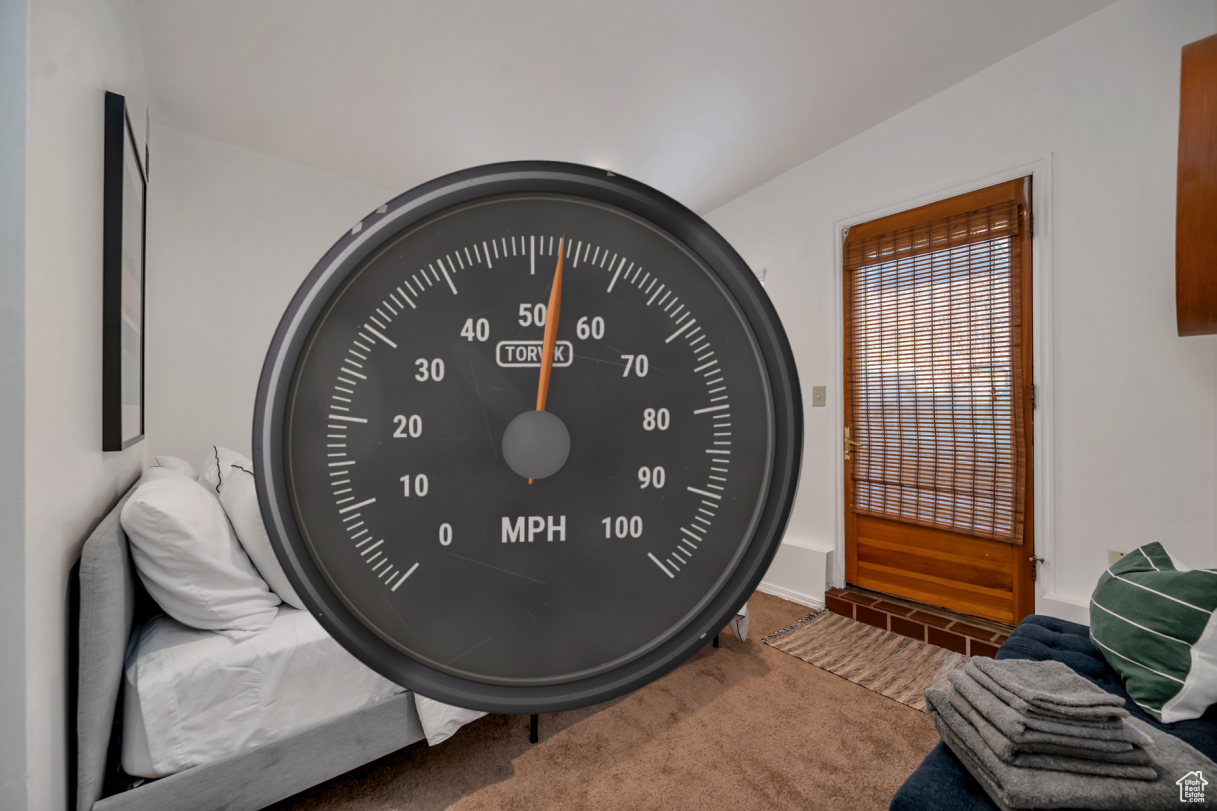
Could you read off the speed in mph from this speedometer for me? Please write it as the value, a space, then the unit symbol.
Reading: 53 mph
